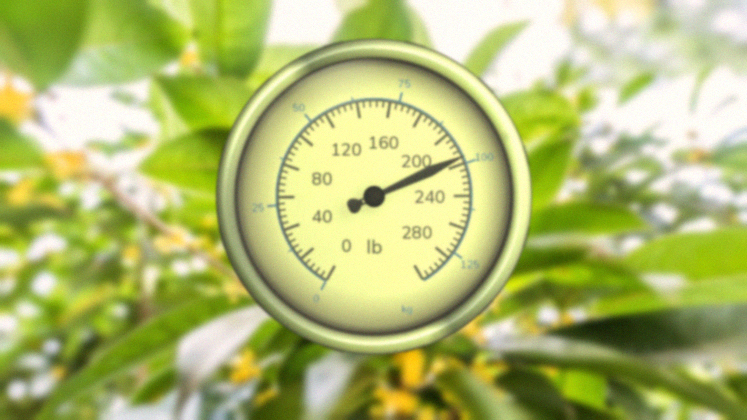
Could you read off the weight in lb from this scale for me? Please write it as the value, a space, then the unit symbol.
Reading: 216 lb
